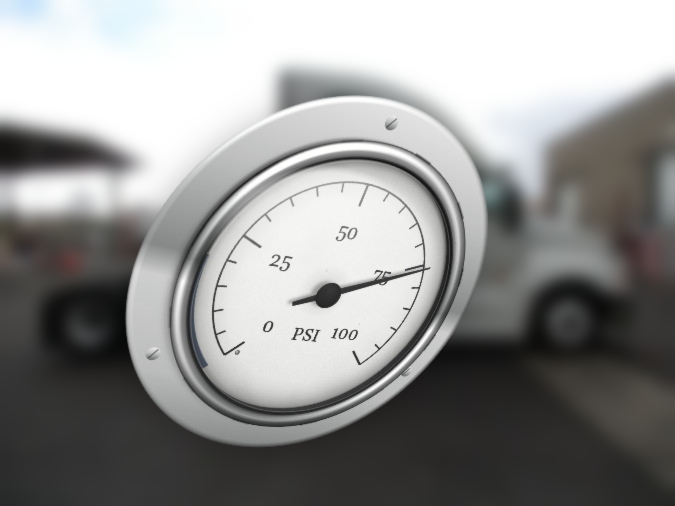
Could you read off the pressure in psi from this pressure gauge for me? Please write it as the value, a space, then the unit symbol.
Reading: 75 psi
